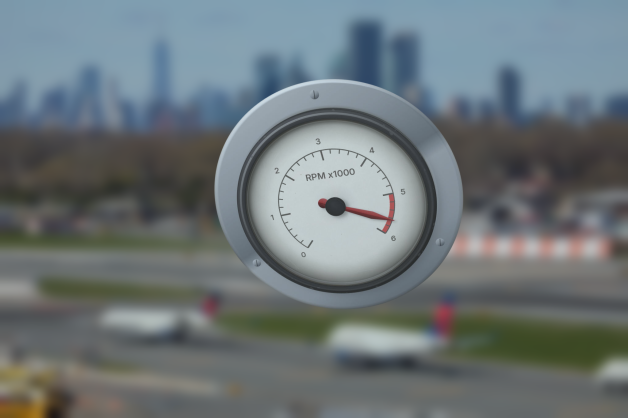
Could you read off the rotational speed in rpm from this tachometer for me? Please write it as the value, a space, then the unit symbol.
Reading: 5600 rpm
